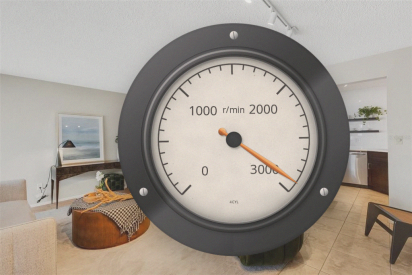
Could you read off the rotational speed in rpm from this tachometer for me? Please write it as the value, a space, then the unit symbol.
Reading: 2900 rpm
